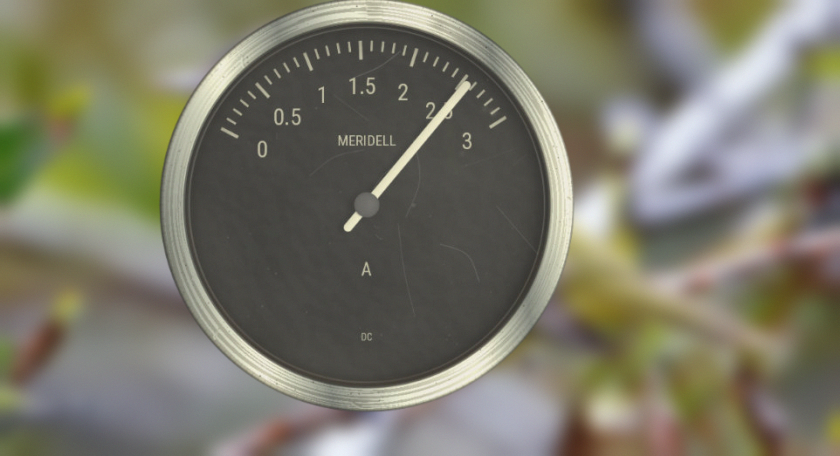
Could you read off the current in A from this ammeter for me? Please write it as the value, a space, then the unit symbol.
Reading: 2.55 A
